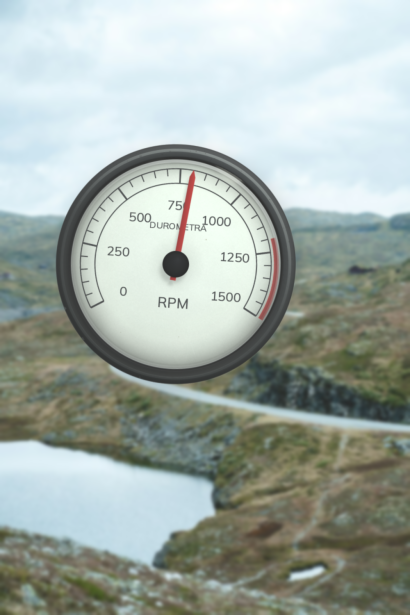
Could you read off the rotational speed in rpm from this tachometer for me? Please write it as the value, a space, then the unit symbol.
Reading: 800 rpm
